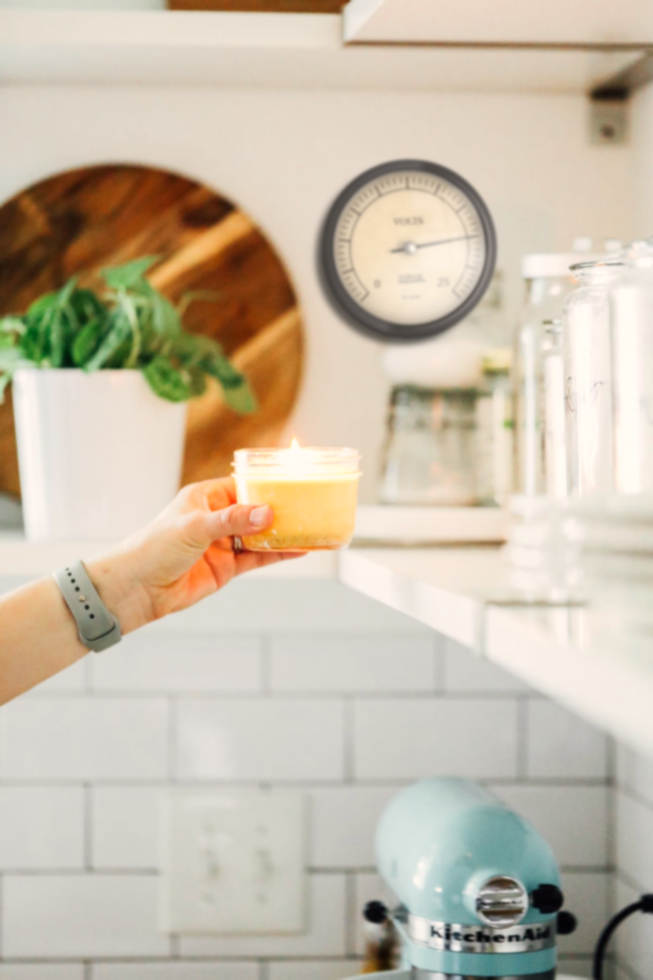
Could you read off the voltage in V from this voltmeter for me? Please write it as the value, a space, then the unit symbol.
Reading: 20 V
